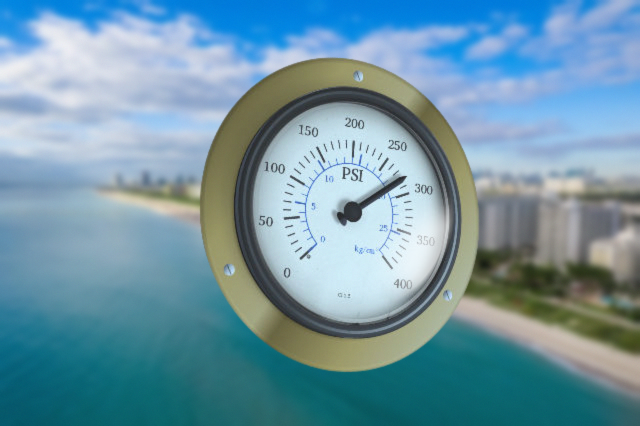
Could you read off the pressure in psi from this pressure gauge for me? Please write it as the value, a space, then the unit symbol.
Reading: 280 psi
